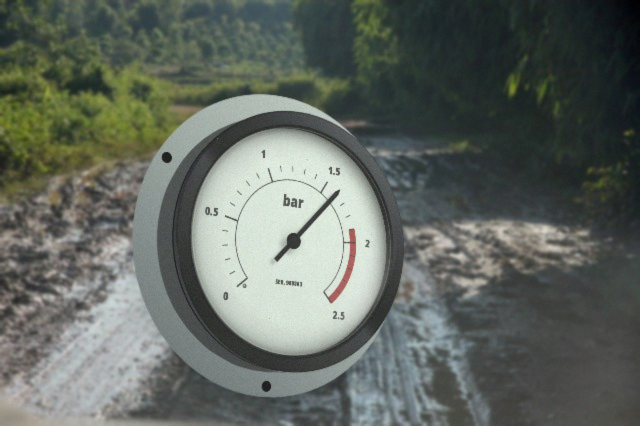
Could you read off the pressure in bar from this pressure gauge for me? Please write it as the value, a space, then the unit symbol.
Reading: 1.6 bar
